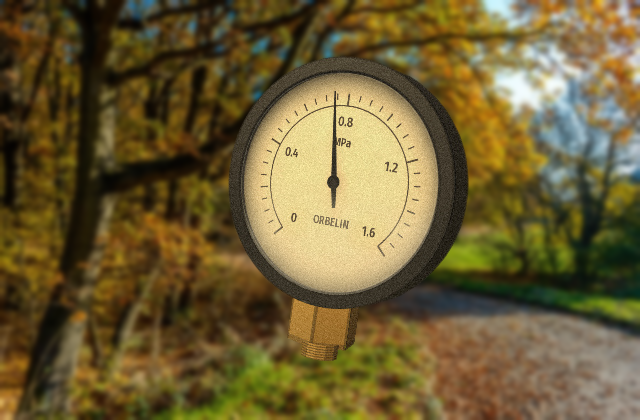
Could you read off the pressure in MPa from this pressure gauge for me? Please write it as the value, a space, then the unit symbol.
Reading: 0.75 MPa
